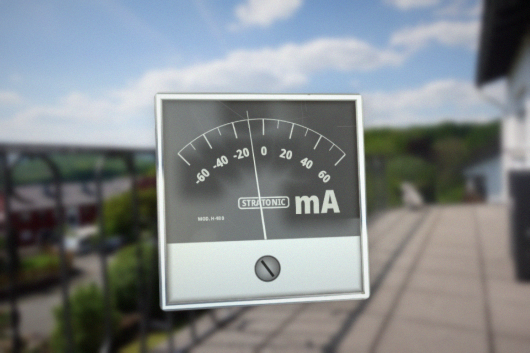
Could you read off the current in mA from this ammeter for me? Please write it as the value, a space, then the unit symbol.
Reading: -10 mA
